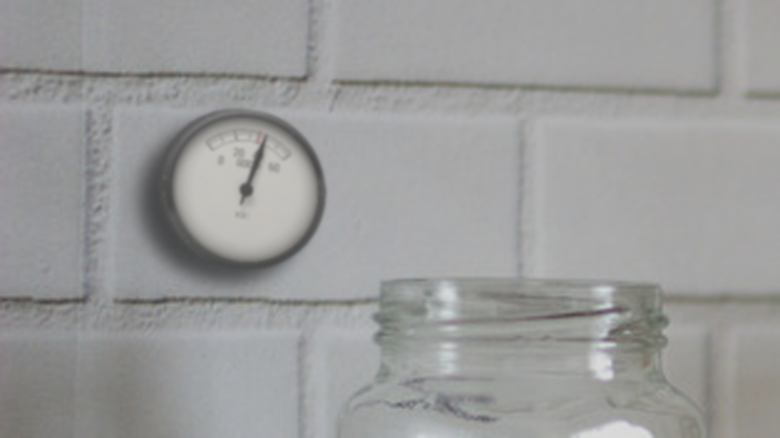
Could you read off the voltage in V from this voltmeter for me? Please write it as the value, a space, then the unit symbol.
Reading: 40 V
